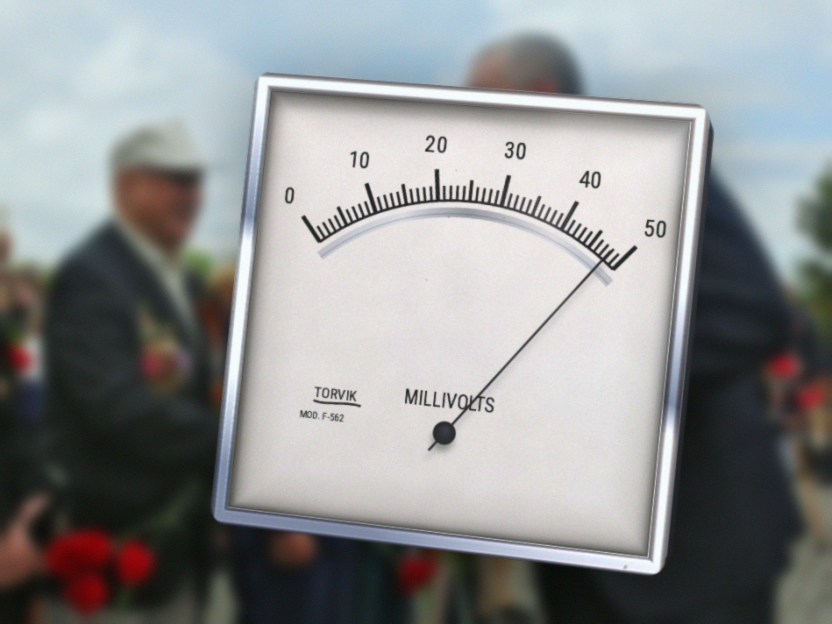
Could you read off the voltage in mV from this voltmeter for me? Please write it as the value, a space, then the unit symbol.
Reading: 48 mV
